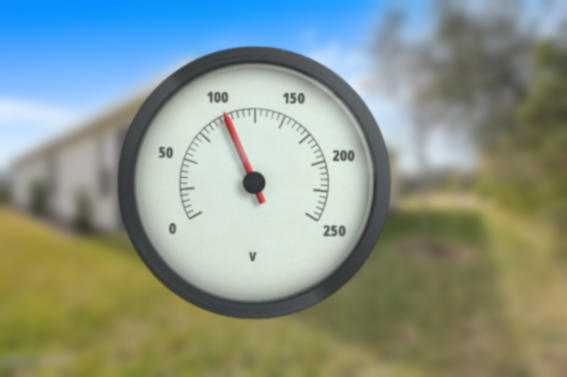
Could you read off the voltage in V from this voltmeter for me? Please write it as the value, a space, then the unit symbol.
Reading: 100 V
